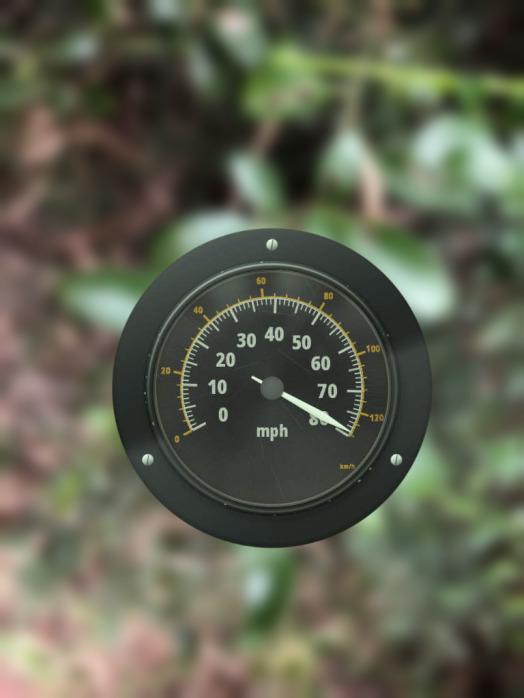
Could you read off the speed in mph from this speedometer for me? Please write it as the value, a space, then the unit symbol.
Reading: 79 mph
